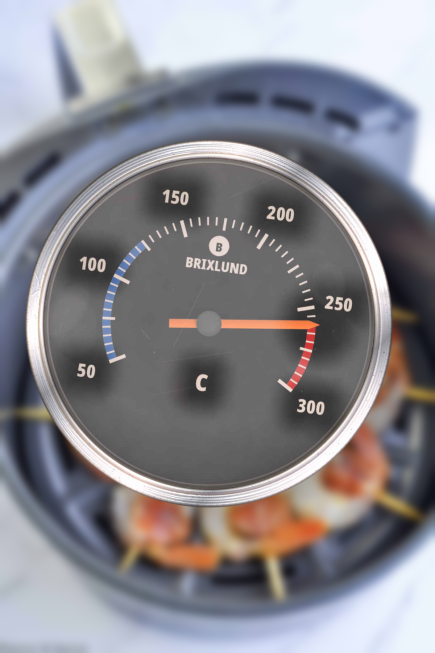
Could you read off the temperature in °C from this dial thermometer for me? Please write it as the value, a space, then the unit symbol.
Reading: 260 °C
